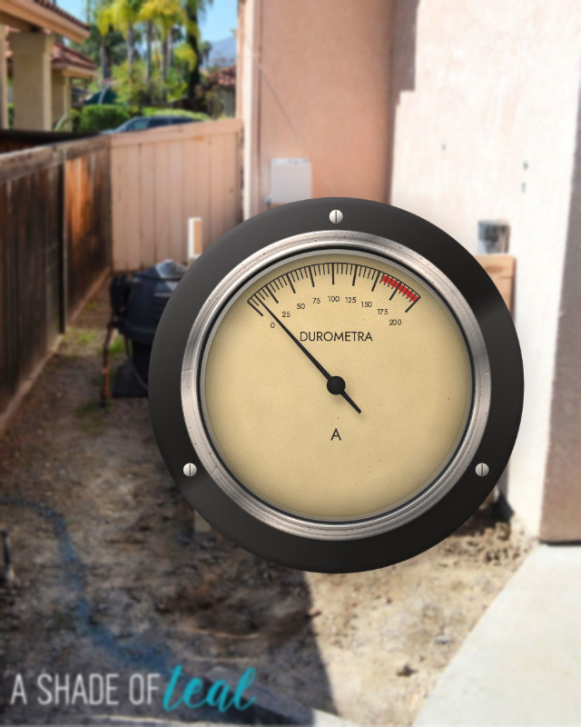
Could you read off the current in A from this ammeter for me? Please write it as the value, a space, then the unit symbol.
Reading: 10 A
